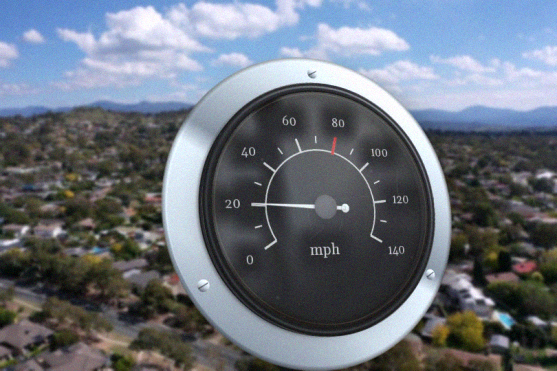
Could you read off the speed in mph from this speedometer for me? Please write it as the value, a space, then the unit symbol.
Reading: 20 mph
